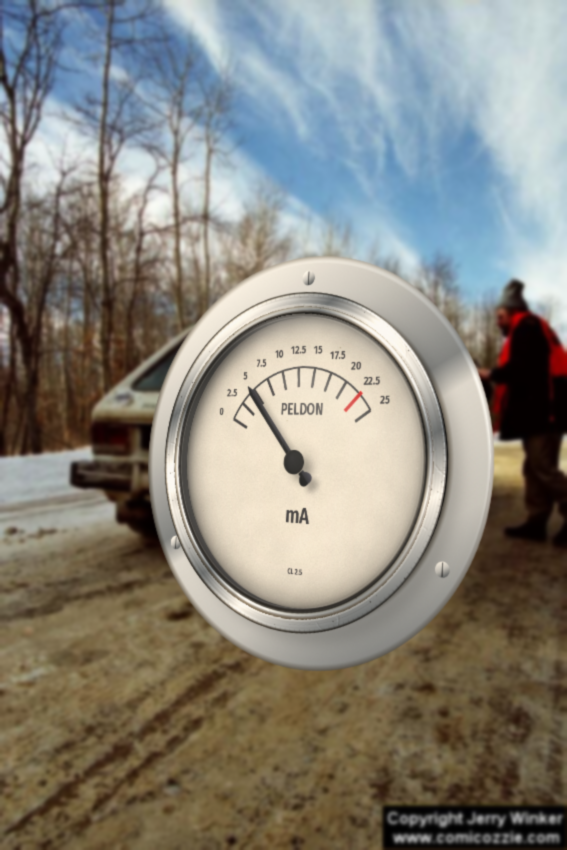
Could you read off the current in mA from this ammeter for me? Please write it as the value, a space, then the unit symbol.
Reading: 5 mA
